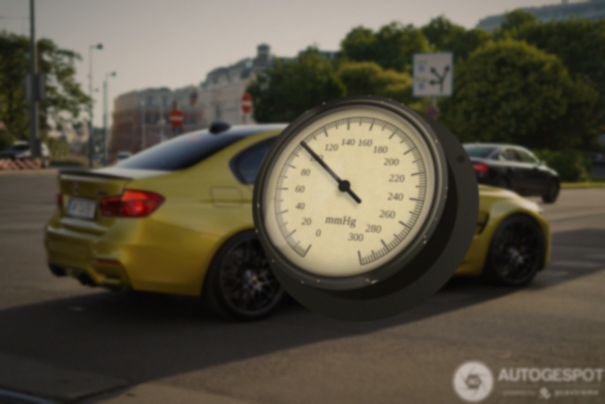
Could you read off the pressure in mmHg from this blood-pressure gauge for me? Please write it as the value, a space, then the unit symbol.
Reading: 100 mmHg
